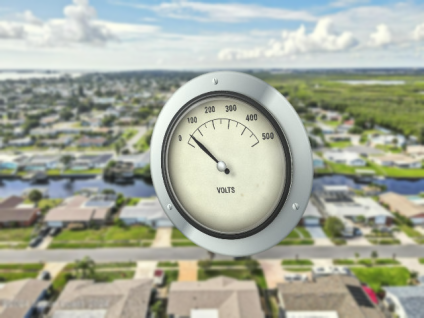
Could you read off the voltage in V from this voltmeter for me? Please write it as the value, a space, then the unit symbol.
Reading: 50 V
